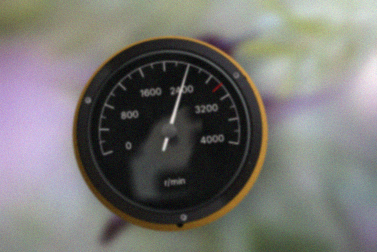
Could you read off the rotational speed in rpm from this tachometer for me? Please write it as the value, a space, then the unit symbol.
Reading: 2400 rpm
